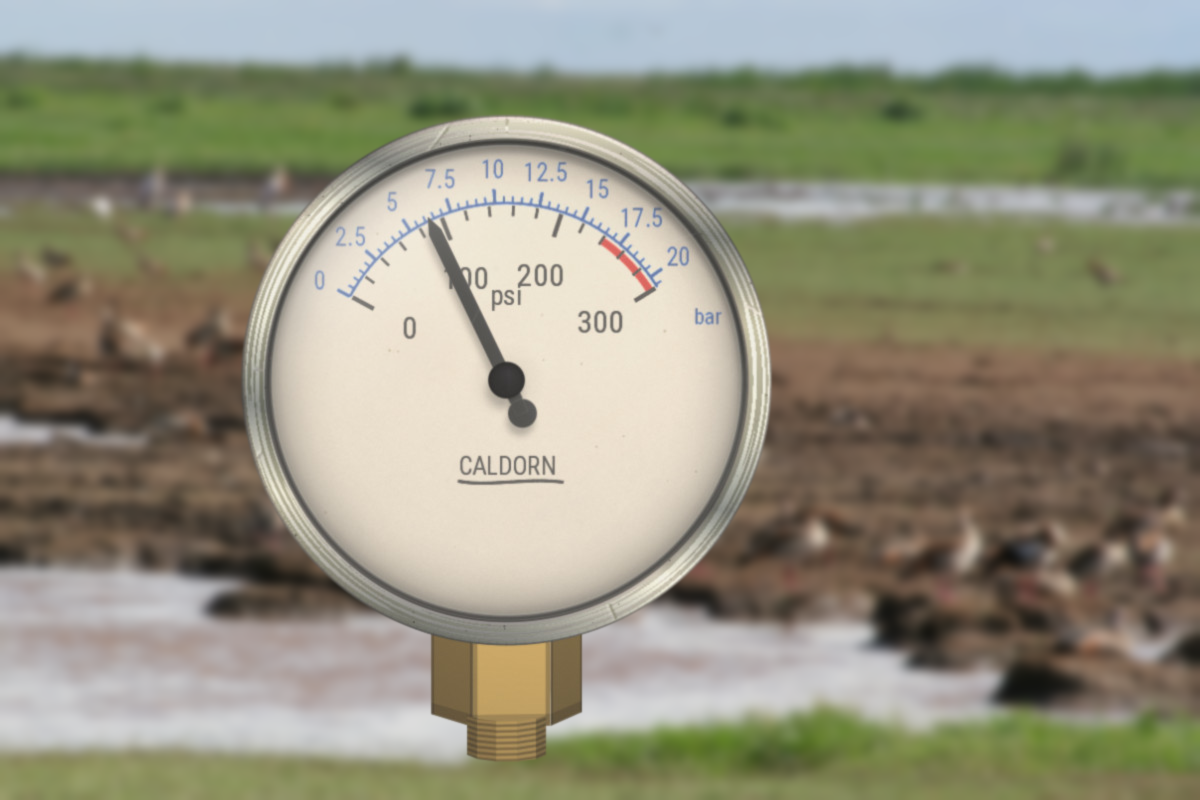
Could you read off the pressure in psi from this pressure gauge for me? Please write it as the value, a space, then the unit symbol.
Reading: 90 psi
